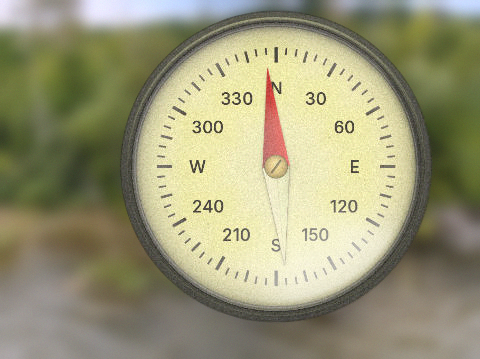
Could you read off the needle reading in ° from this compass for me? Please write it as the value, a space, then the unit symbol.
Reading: 355 °
